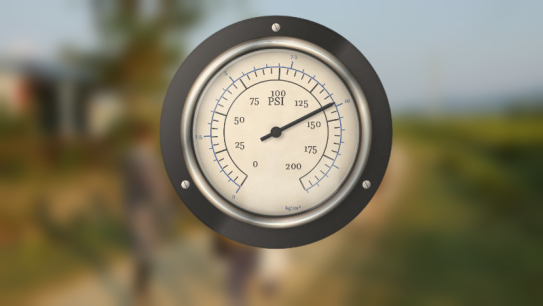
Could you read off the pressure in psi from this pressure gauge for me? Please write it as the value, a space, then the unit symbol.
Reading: 140 psi
